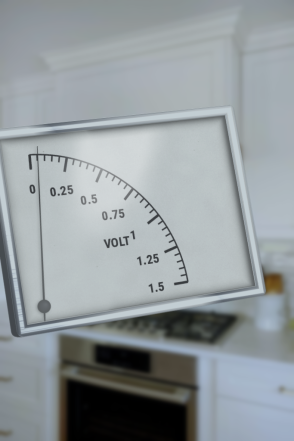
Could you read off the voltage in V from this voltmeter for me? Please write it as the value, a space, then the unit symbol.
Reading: 0.05 V
